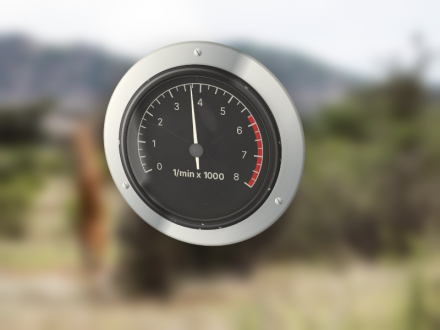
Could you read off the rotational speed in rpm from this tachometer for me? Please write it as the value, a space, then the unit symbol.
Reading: 3750 rpm
